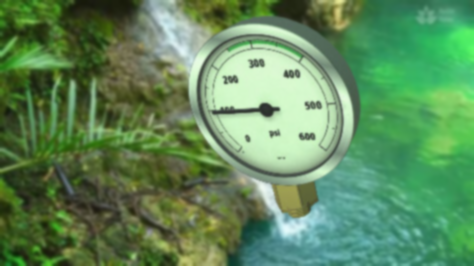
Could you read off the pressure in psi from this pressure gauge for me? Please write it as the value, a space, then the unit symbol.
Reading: 100 psi
